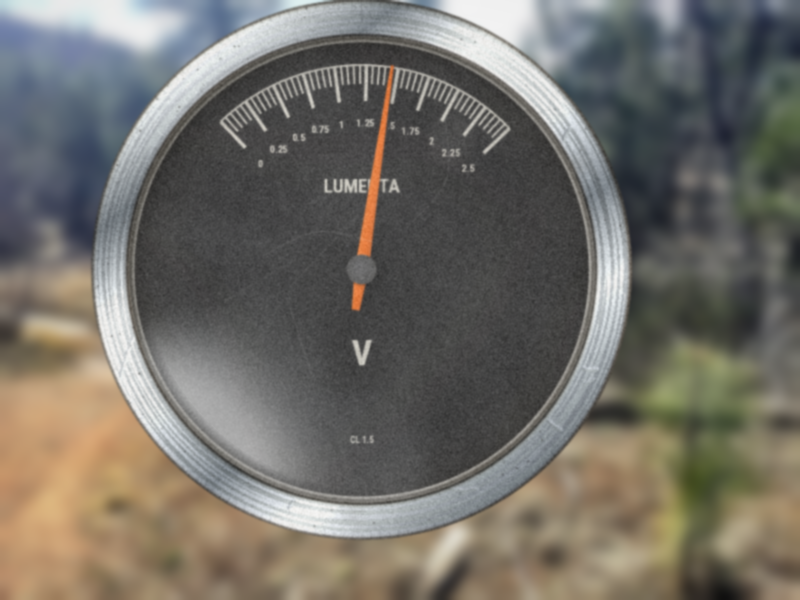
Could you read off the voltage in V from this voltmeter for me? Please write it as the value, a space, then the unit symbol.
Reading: 1.45 V
